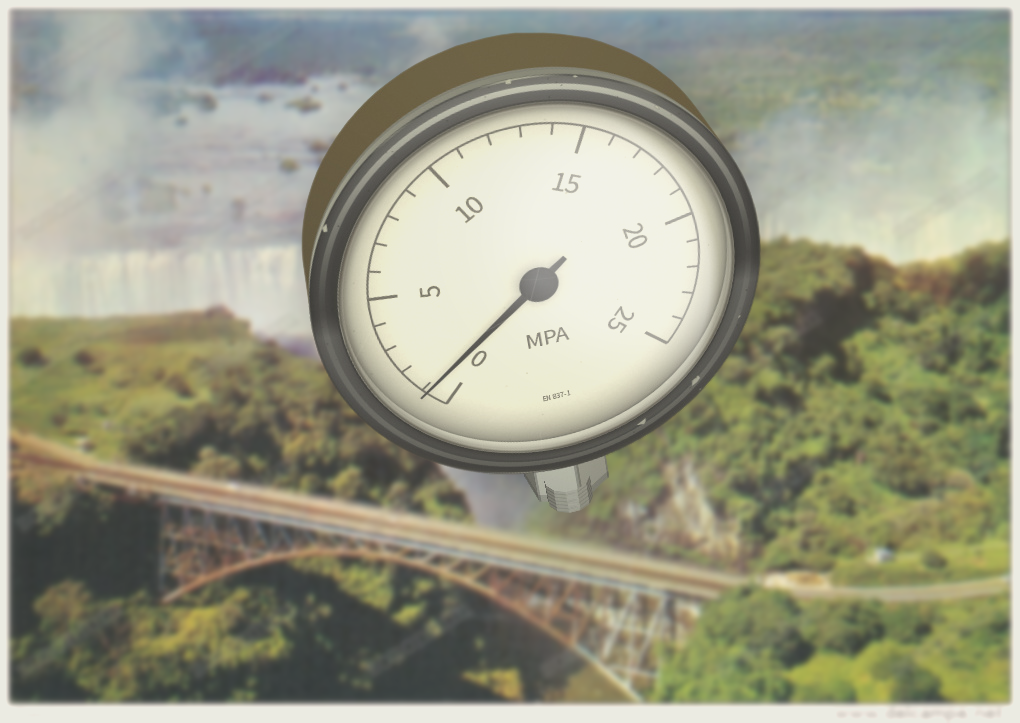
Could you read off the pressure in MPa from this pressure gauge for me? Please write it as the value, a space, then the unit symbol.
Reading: 1 MPa
